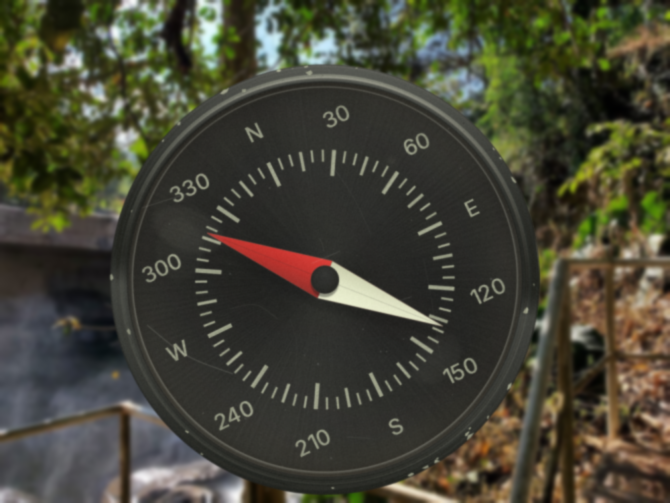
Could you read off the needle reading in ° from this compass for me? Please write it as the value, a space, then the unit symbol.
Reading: 317.5 °
